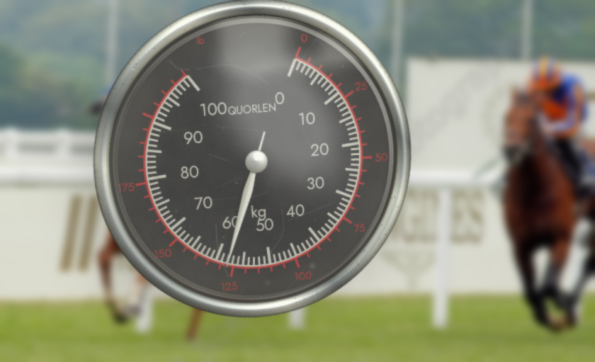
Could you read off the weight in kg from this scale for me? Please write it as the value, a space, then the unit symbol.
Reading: 58 kg
